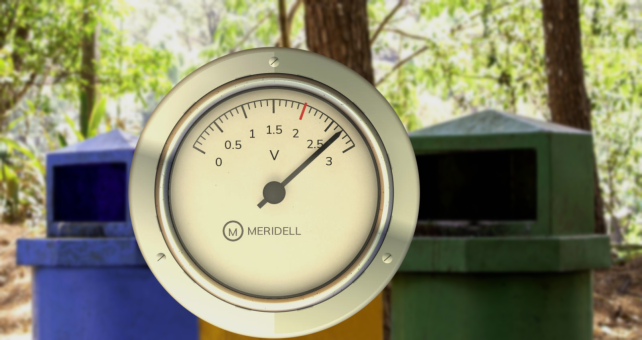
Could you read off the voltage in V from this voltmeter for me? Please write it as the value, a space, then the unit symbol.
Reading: 2.7 V
